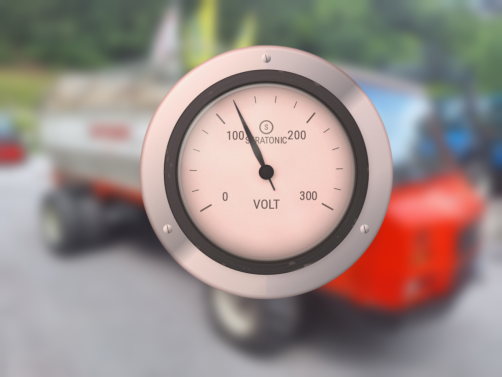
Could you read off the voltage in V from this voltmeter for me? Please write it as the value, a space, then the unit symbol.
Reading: 120 V
